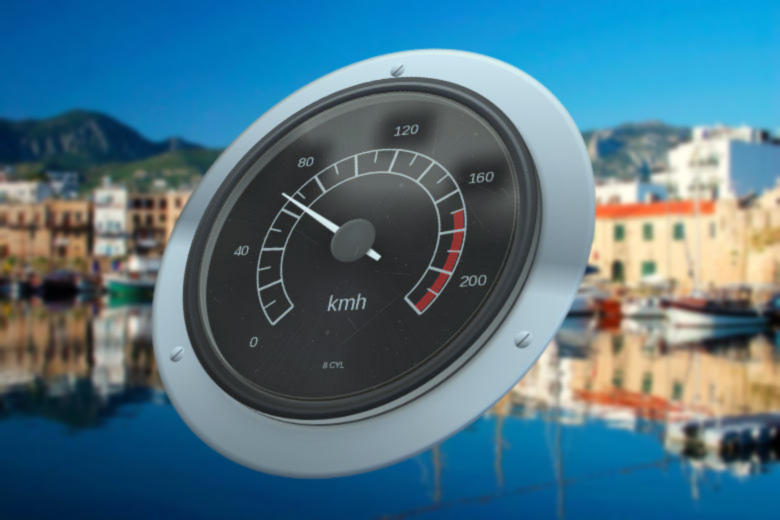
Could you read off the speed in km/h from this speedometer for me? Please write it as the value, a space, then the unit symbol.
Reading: 65 km/h
